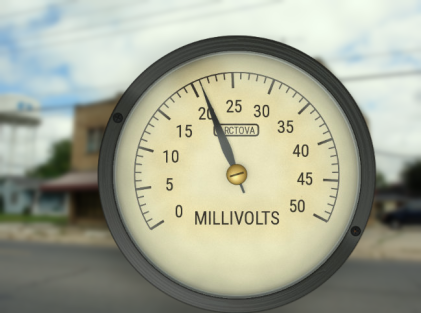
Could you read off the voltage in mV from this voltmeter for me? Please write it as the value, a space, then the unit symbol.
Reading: 21 mV
